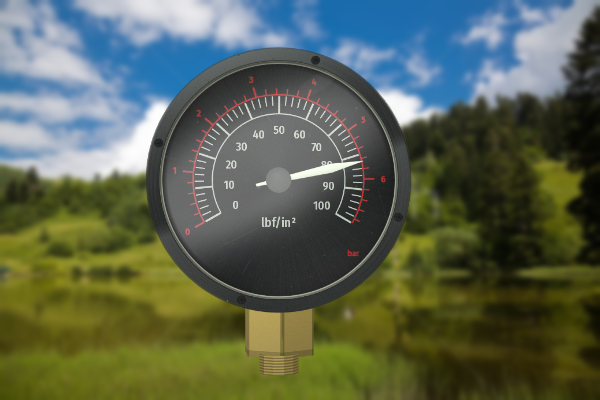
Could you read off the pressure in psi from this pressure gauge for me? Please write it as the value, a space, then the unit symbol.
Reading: 82 psi
